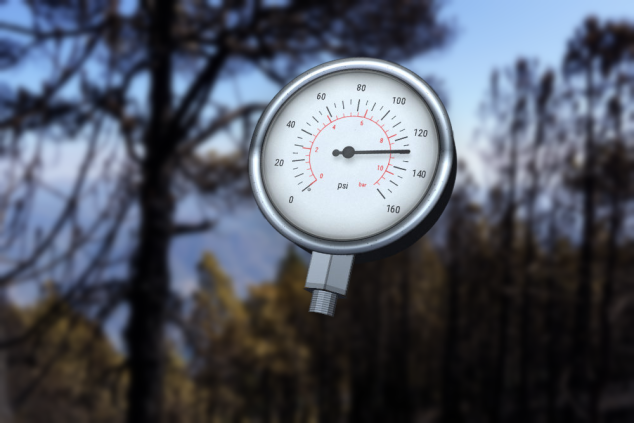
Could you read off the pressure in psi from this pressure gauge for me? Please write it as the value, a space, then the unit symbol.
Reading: 130 psi
